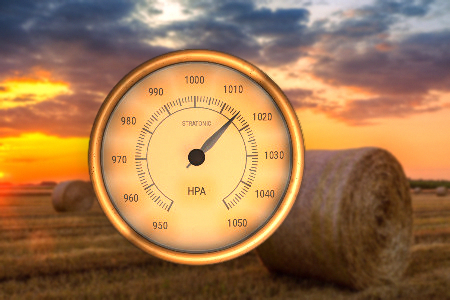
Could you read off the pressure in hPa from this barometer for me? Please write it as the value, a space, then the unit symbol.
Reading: 1015 hPa
